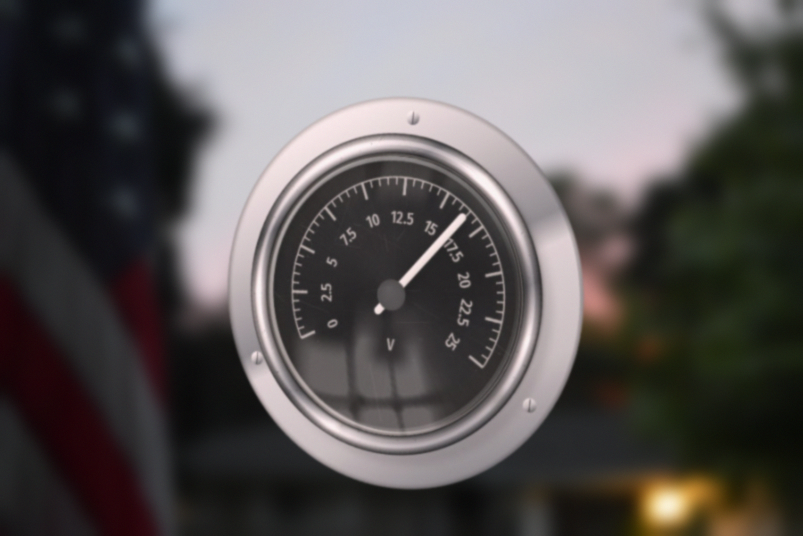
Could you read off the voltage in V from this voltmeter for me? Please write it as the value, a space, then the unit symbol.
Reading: 16.5 V
